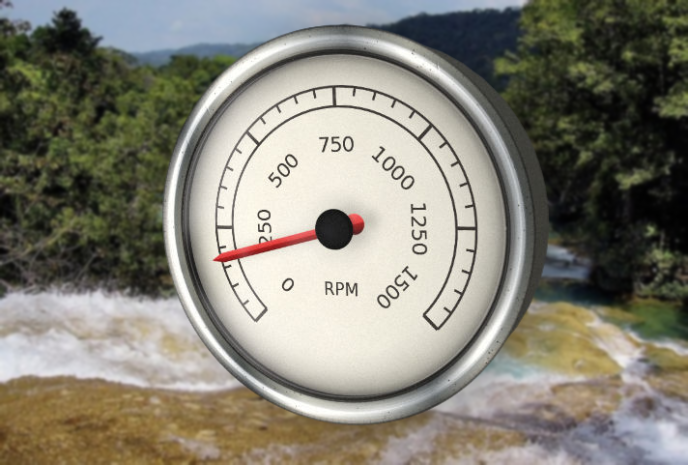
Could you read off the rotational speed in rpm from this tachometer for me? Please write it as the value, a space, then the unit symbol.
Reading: 175 rpm
